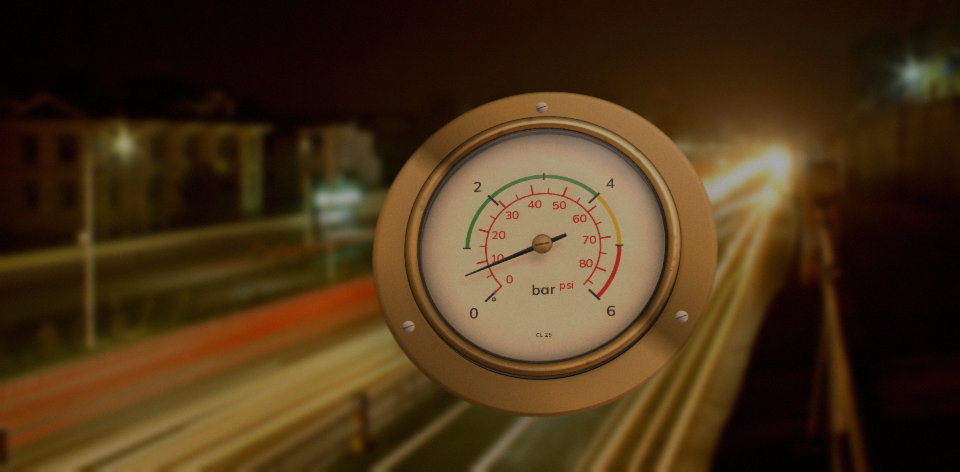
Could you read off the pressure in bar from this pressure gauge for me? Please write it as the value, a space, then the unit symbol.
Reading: 0.5 bar
